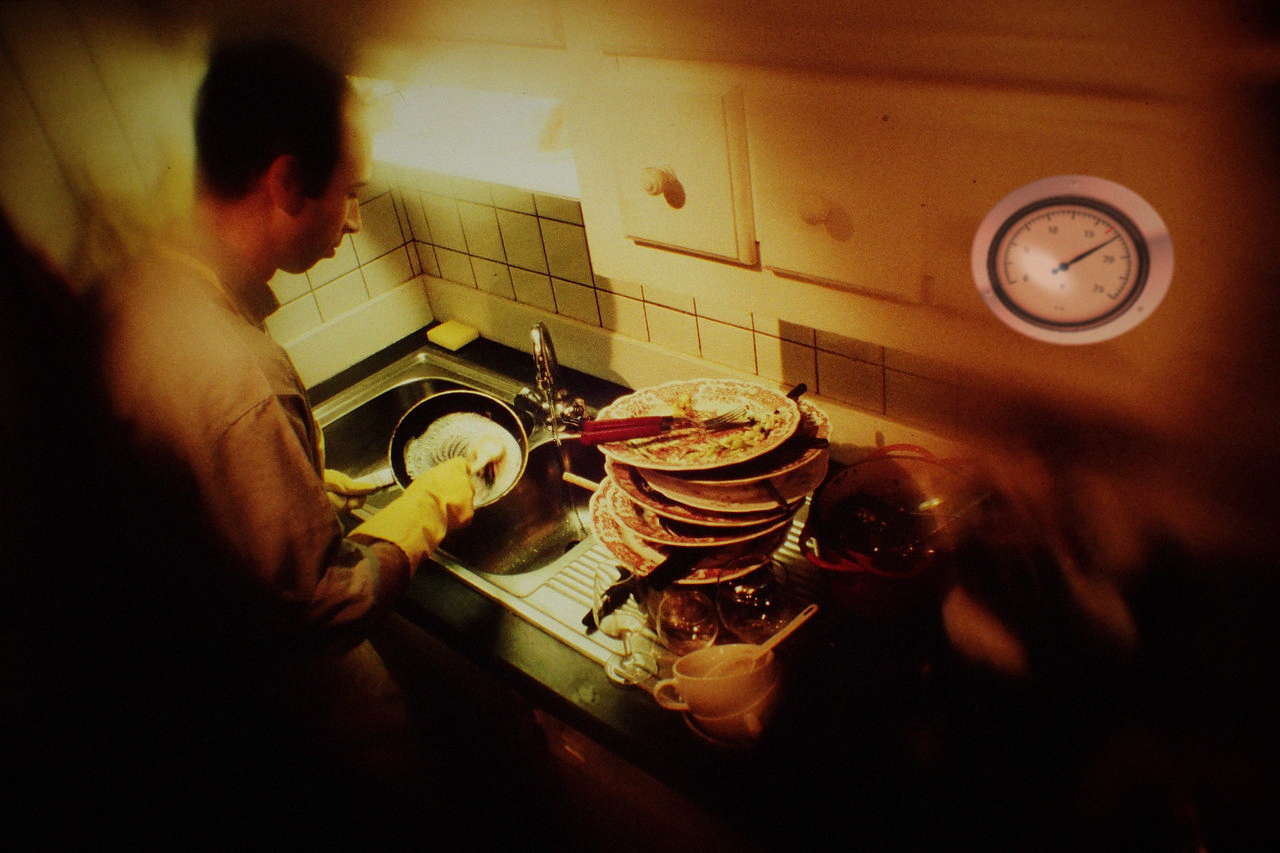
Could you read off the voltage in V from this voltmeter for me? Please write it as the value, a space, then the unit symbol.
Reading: 17.5 V
